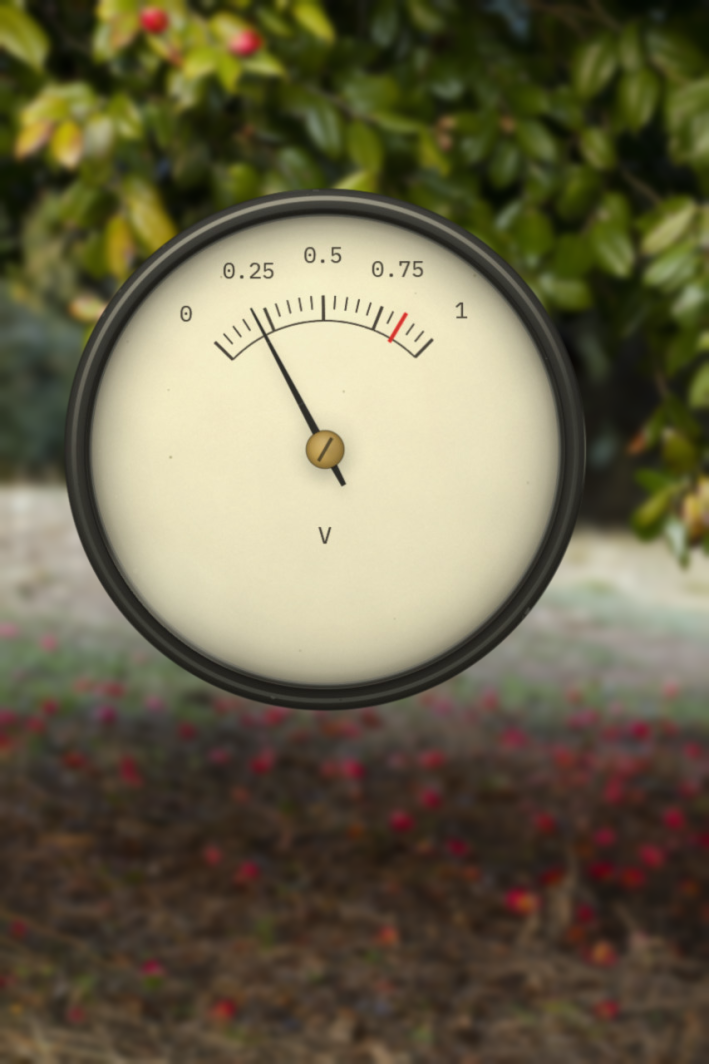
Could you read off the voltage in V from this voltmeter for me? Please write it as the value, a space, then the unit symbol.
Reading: 0.2 V
